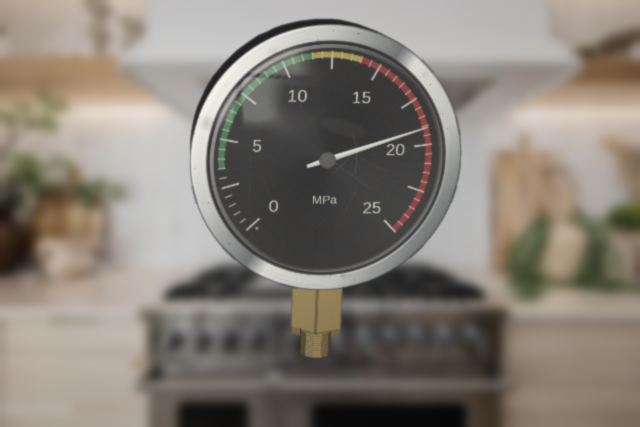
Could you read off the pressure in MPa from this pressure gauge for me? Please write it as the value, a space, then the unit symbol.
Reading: 19 MPa
